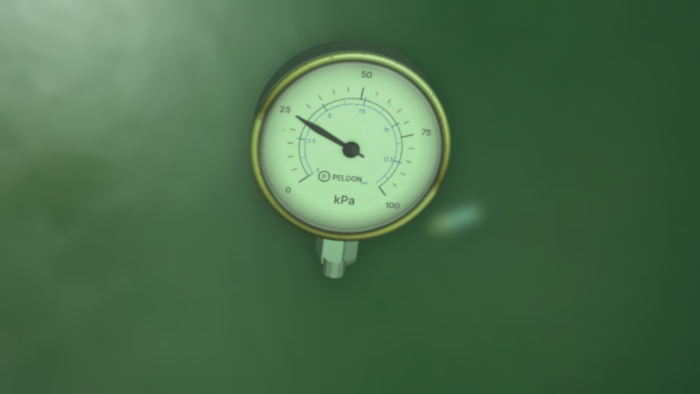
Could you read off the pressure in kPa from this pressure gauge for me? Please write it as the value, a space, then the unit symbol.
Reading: 25 kPa
